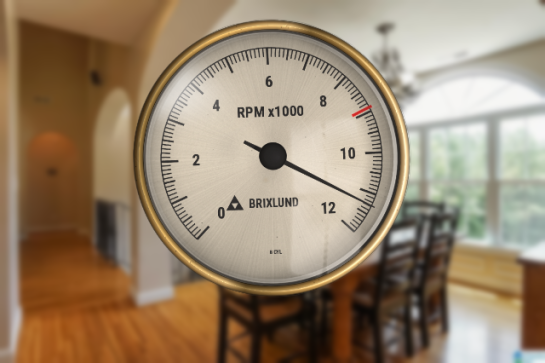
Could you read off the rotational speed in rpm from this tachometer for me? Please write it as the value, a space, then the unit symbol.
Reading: 11300 rpm
